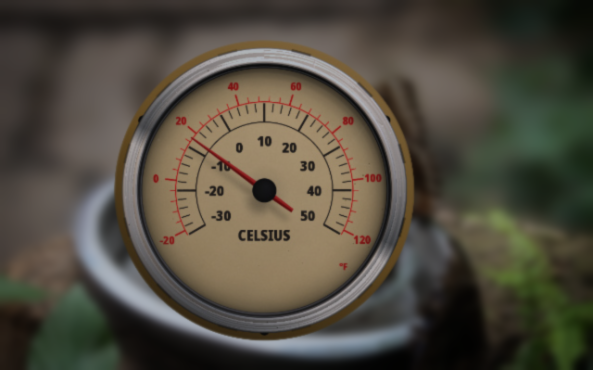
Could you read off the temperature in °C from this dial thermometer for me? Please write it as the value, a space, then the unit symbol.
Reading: -8 °C
